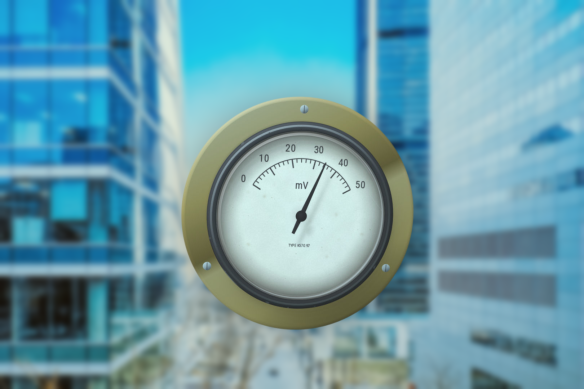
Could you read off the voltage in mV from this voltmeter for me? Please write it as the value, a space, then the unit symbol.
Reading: 34 mV
